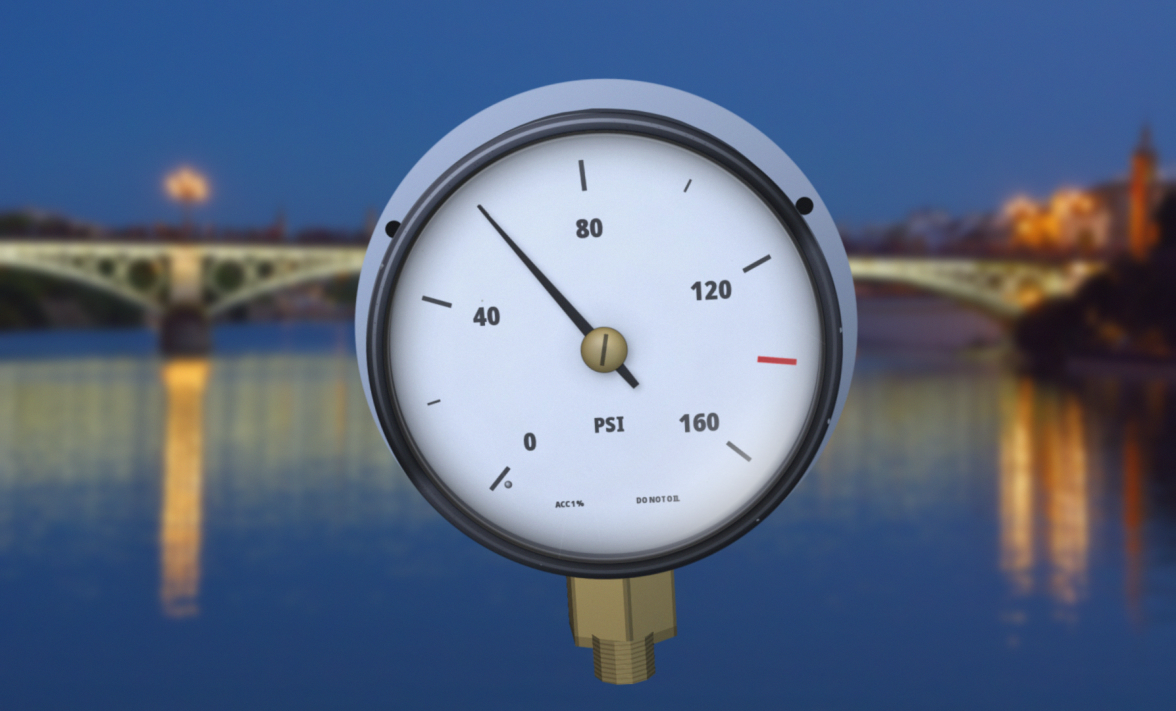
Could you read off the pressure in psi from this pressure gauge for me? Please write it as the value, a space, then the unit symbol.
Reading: 60 psi
